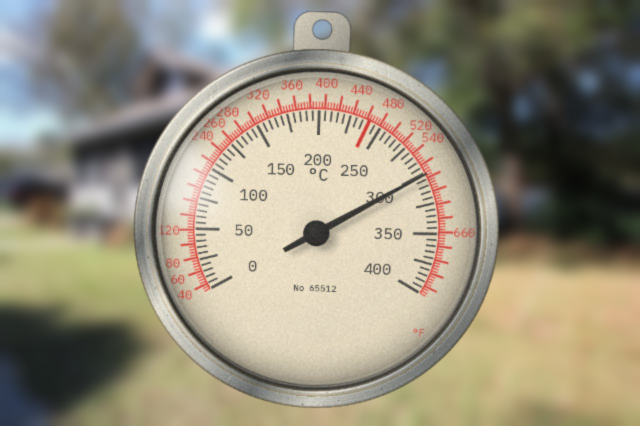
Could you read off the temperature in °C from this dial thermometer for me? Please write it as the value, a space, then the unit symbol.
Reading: 300 °C
